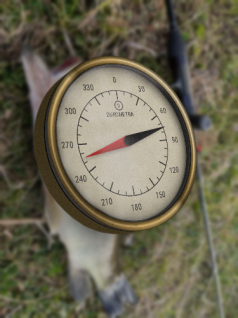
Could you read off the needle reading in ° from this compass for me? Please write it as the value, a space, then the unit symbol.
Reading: 255 °
